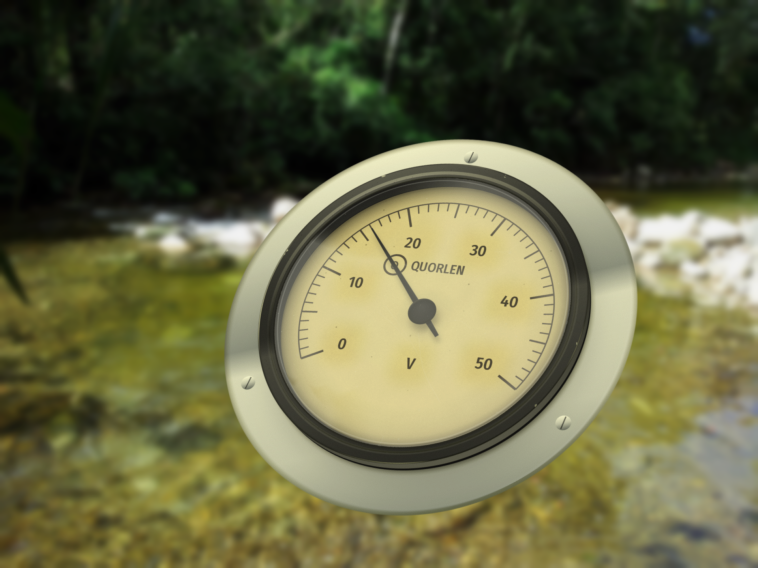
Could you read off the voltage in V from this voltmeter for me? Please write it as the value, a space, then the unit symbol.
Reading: 16 V
